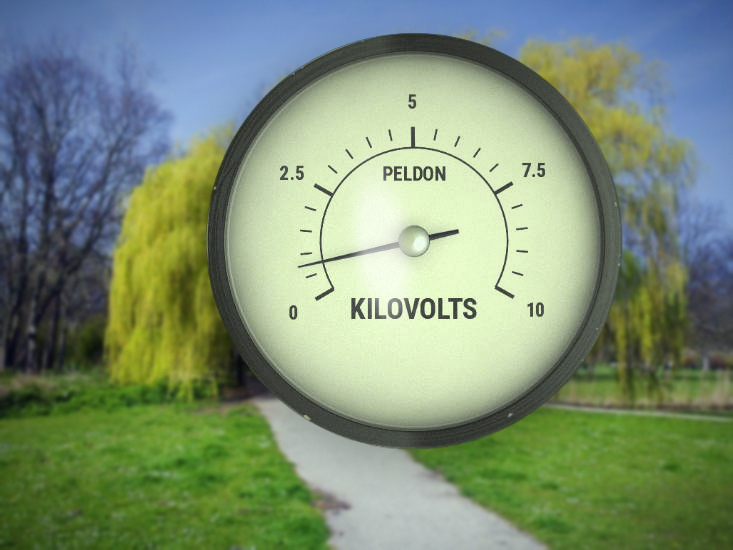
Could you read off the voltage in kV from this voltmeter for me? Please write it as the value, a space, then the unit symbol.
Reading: 0.75 kV
